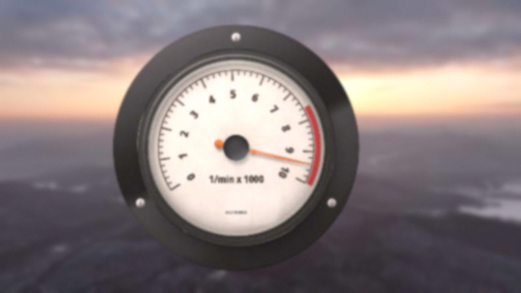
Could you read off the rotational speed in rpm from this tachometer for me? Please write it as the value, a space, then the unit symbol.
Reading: 9400 rpm
